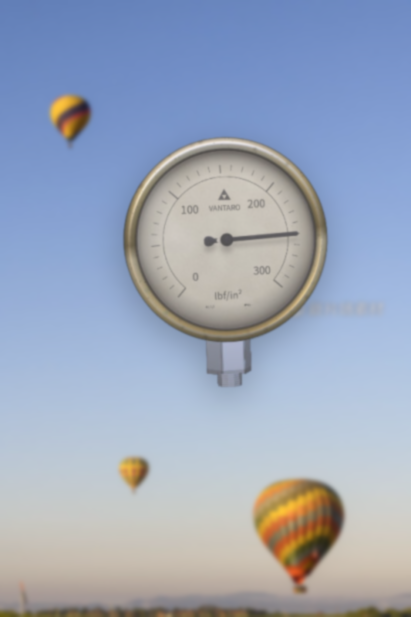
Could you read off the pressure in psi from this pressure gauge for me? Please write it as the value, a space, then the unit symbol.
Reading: 250 psi
